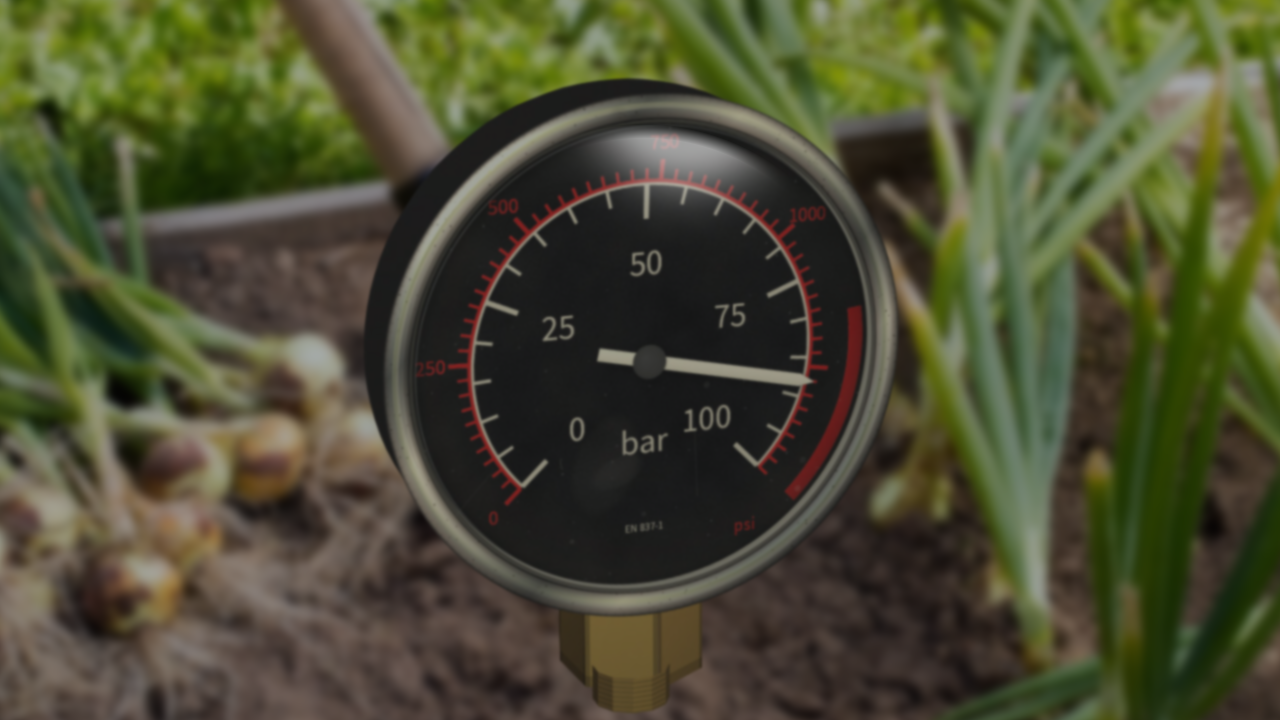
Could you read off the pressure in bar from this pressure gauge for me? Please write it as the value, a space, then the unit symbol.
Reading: 87.5 bar
